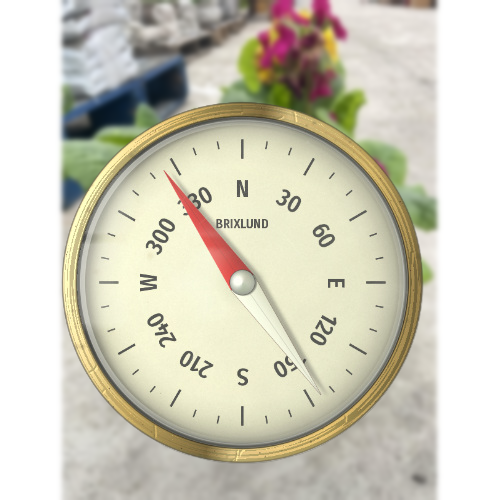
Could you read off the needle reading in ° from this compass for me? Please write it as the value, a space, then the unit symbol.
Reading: 325 °
